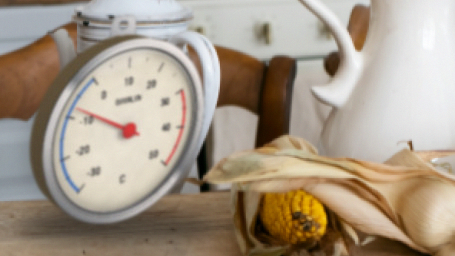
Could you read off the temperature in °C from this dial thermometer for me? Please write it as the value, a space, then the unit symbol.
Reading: -7.5 °C
